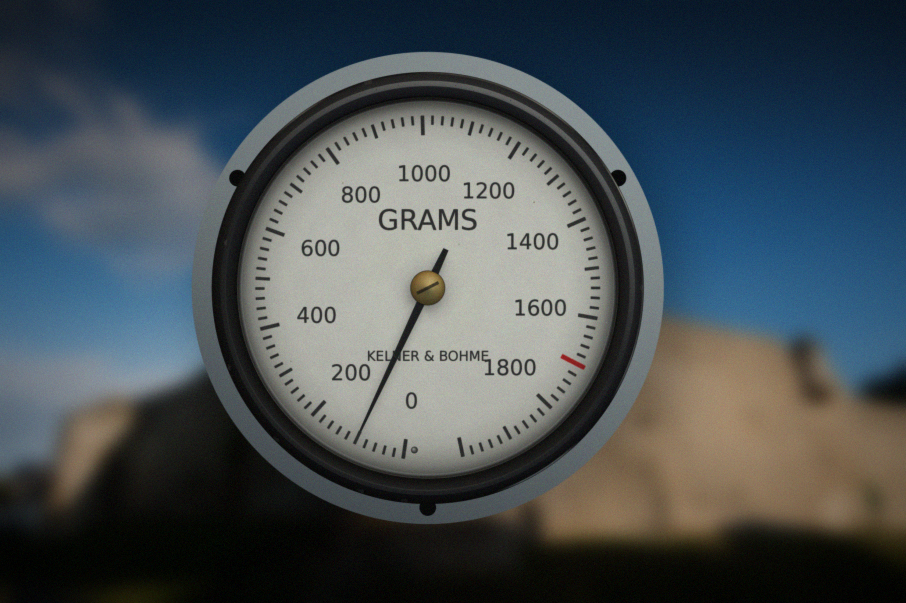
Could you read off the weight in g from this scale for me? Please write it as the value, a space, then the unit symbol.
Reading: 100 g
